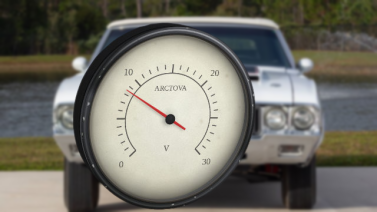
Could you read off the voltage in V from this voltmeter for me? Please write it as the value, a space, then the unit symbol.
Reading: 8.5 V
